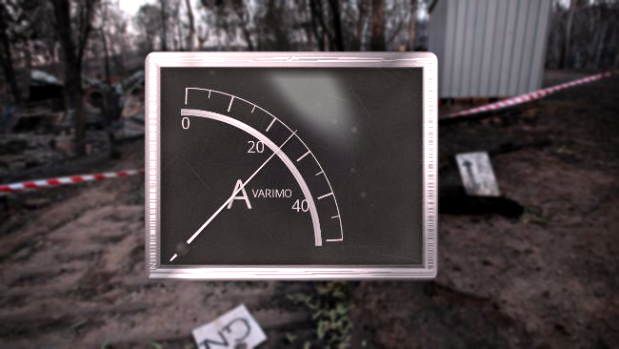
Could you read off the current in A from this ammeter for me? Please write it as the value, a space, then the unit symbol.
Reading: 25 A
